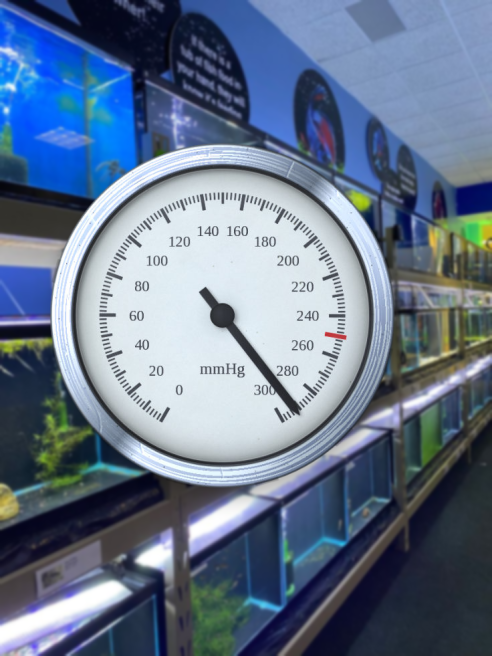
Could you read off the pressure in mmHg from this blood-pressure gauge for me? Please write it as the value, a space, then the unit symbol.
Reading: 292 mmHg
